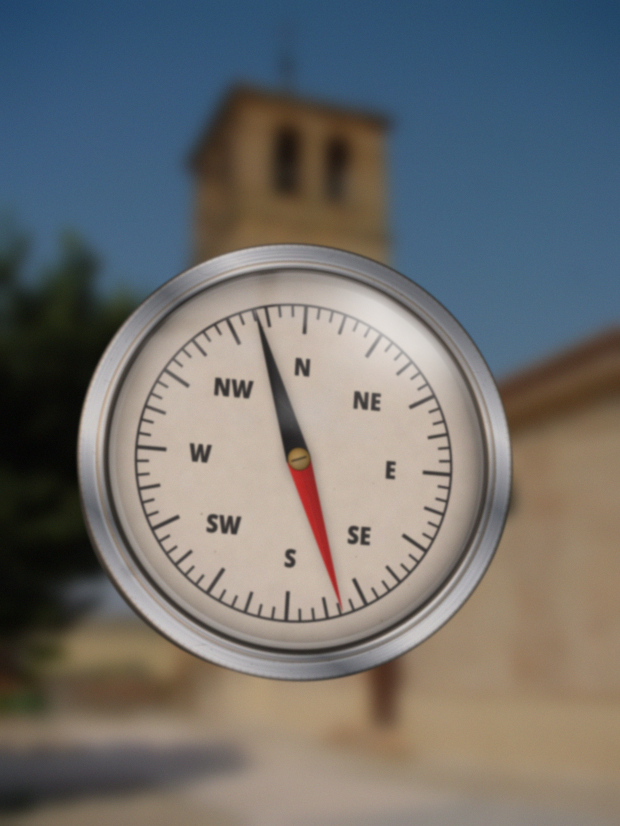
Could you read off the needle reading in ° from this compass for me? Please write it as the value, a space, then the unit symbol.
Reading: 160 °
